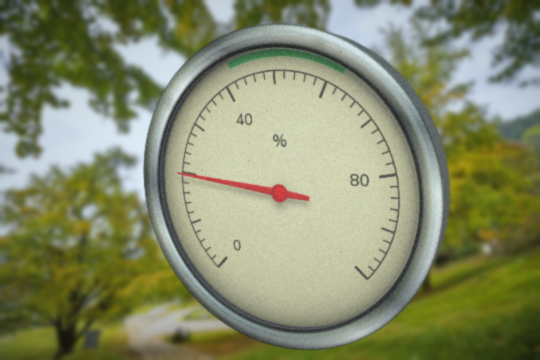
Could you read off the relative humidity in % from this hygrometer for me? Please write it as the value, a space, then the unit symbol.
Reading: 20 %
